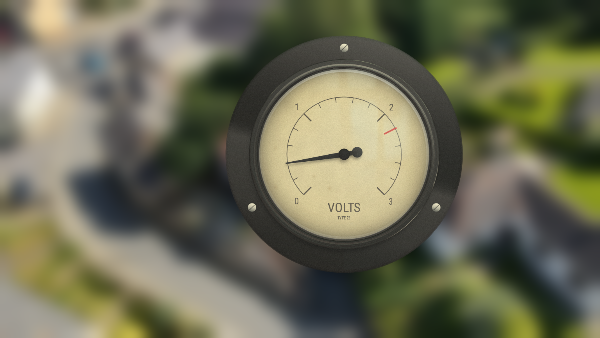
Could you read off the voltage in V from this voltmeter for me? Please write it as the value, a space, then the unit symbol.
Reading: 0.4 V
